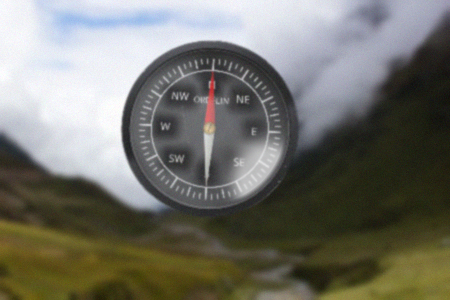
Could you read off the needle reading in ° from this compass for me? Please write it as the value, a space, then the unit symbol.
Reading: 0 °
